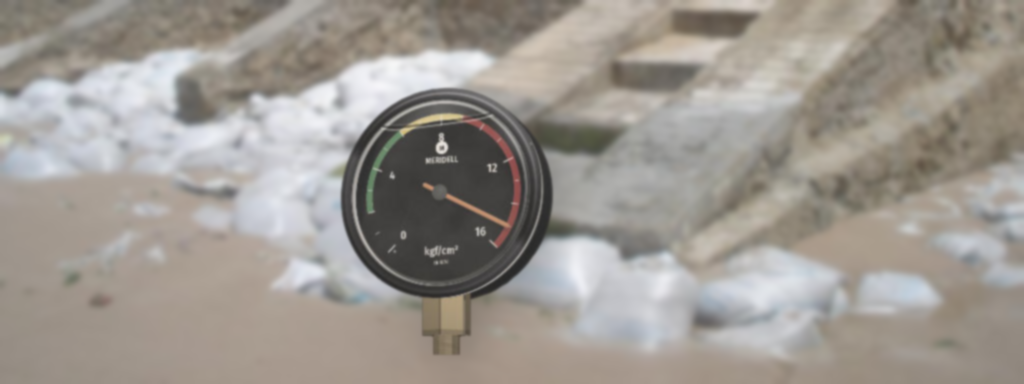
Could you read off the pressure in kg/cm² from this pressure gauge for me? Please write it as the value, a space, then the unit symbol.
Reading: 15 kg/cm²
